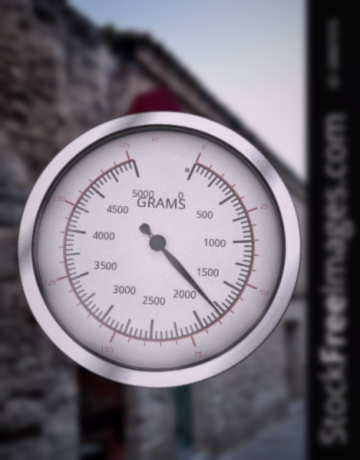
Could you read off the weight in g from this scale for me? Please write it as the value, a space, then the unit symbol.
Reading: 1800 g
